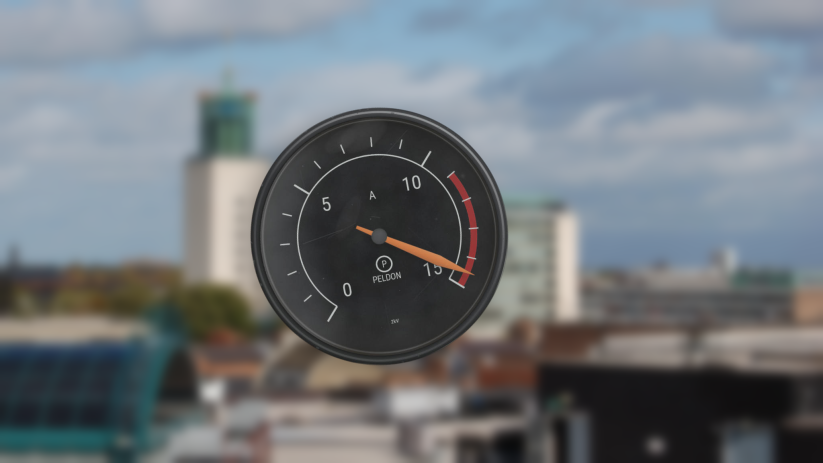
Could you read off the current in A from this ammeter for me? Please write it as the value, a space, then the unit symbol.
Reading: 14.5 A
